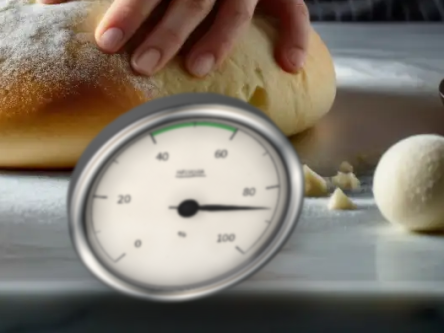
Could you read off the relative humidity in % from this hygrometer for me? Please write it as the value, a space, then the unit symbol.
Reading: 85 %
